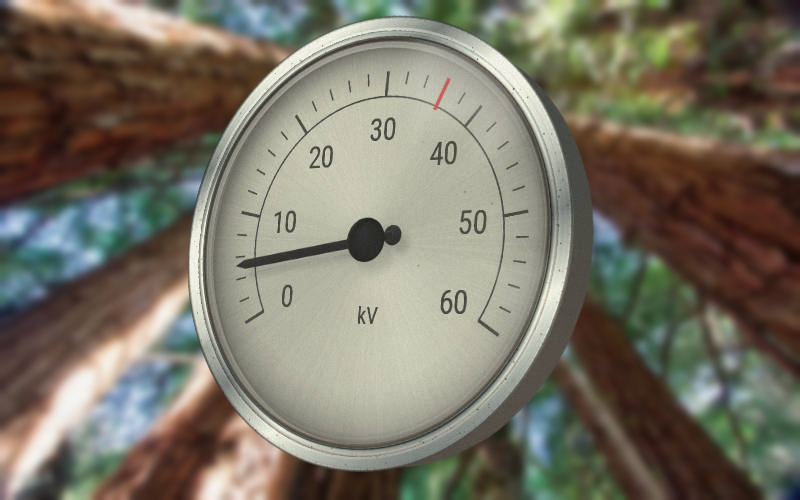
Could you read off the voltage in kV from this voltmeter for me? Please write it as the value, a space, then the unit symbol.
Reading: 5 kV
